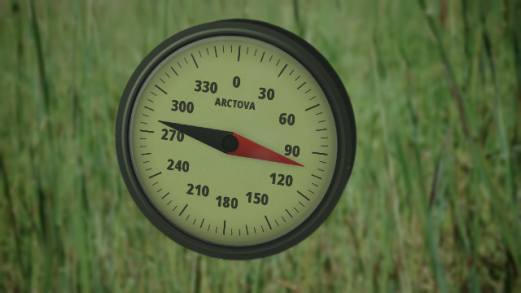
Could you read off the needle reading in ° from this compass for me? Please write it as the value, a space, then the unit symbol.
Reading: 100 °
